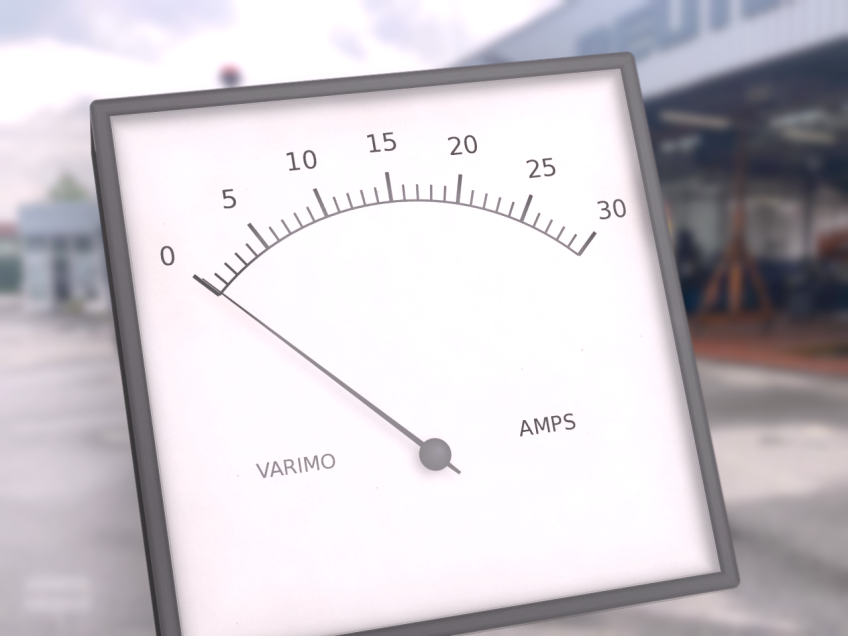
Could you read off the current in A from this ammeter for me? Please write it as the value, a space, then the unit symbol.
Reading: 0 A
